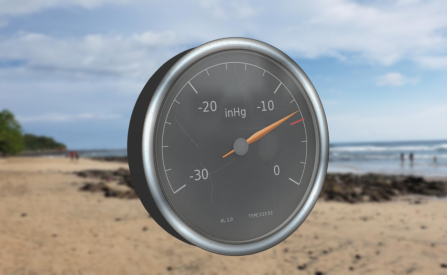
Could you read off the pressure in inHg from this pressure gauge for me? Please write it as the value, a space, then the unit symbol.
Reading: -7 inHg
